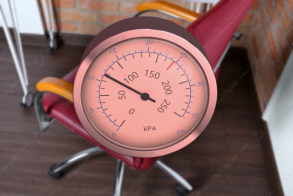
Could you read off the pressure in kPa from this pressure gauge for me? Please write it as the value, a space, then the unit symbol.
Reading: 80 kPa
